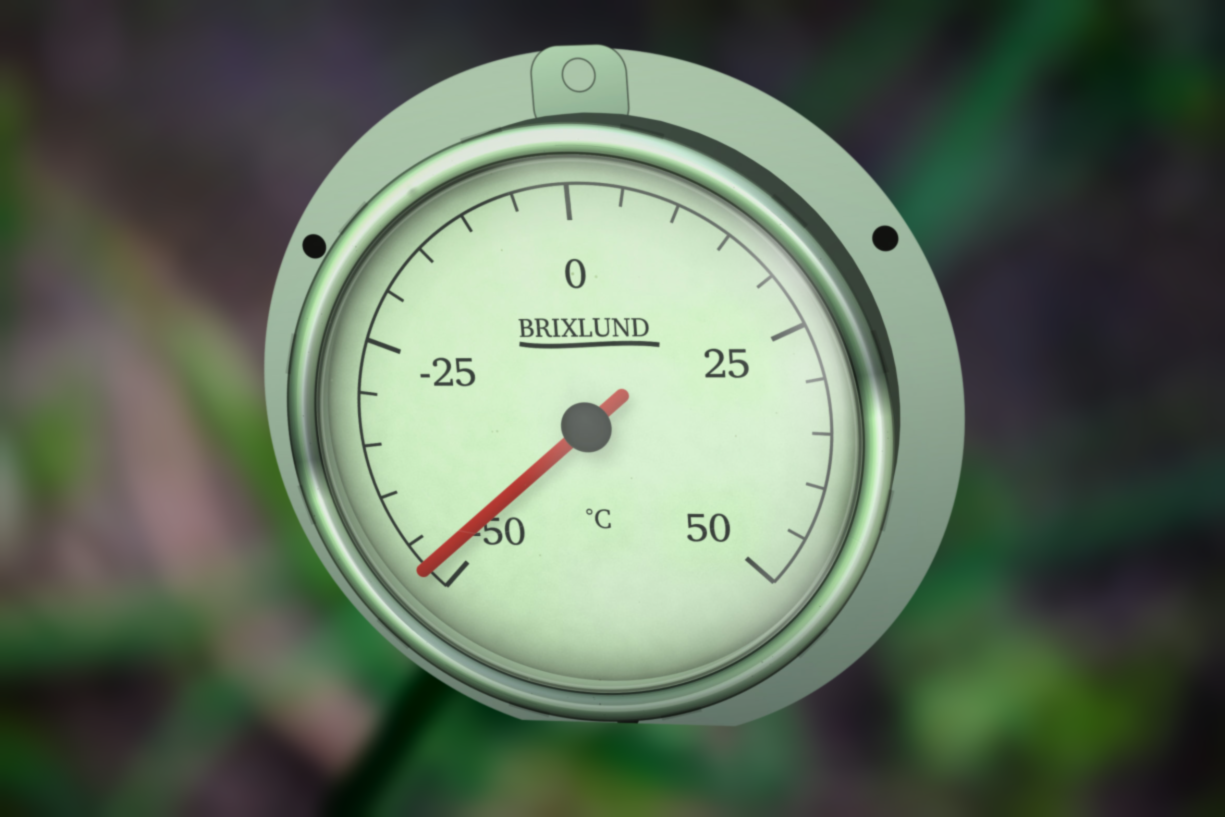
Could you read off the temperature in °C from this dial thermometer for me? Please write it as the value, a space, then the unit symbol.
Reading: -47.5 °C
